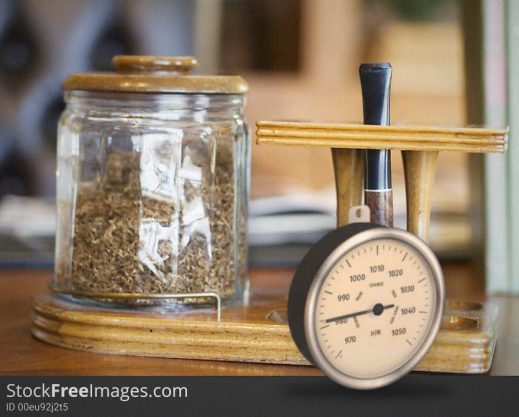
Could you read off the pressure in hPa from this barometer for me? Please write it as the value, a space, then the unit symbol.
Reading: 982 hPa
